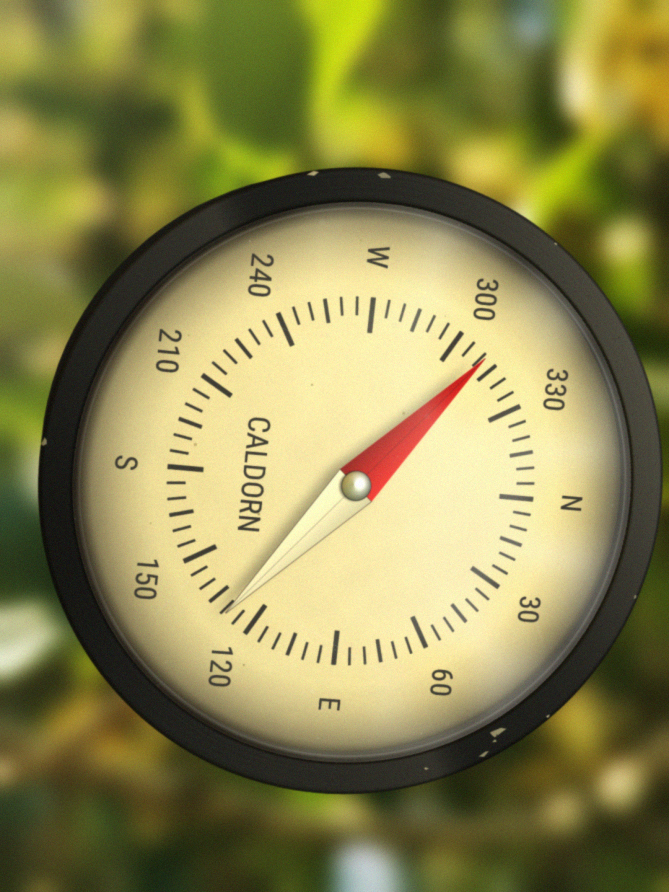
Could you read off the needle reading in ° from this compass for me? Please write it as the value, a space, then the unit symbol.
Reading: 310 °
